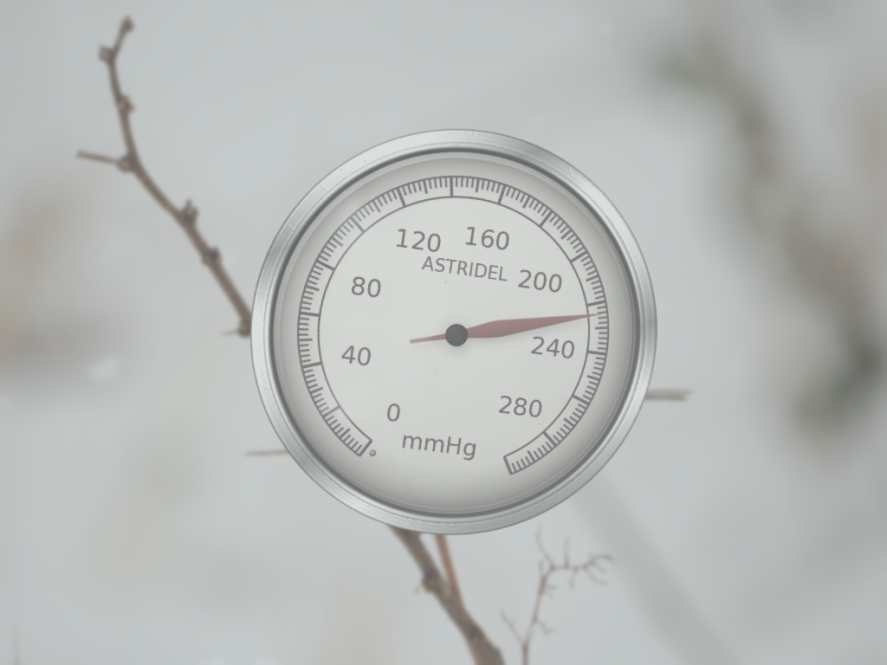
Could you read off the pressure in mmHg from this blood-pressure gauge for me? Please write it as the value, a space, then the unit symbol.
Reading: 224 mmHg
